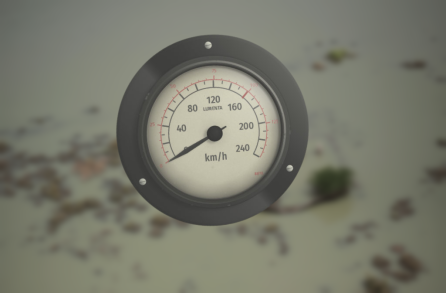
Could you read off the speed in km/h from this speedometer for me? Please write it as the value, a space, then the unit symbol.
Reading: 0 km/h
